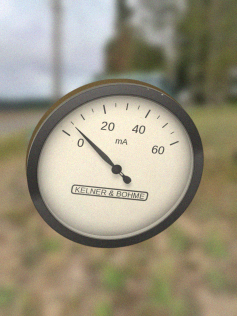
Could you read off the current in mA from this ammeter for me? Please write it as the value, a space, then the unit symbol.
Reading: 5 mA
